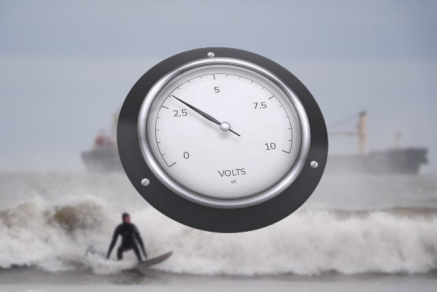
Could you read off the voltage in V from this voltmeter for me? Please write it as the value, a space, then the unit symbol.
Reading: 3 V
